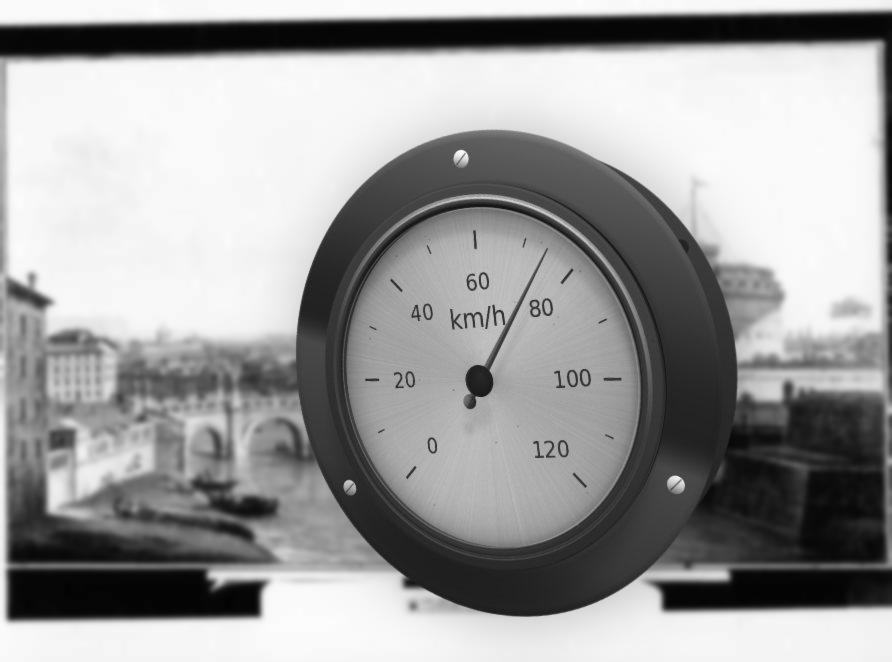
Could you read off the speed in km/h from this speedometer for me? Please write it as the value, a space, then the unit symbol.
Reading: 75 km/h
